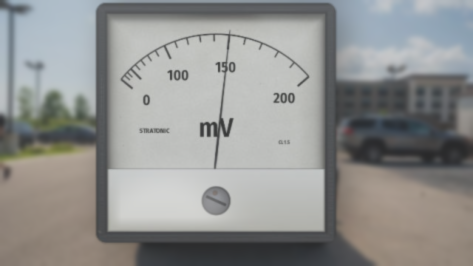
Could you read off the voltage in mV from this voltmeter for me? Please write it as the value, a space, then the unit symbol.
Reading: 150 mV
